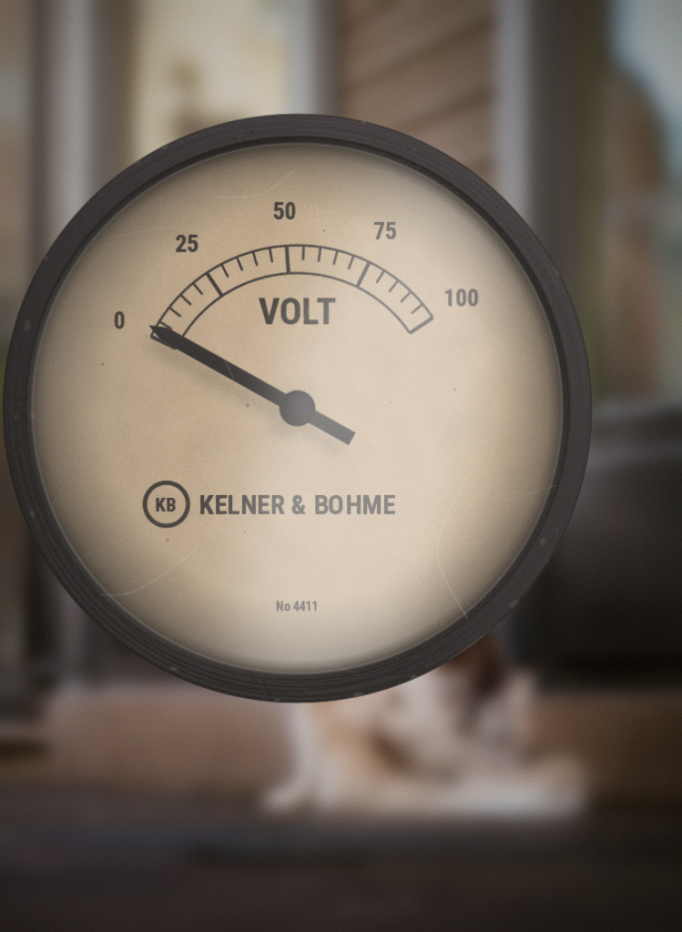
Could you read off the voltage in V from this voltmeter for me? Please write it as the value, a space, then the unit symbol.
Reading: 2.5 V
